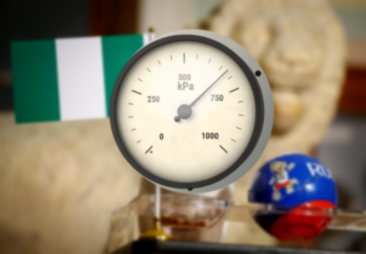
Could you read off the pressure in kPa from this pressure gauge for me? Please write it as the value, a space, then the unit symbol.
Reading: 675 kPa
